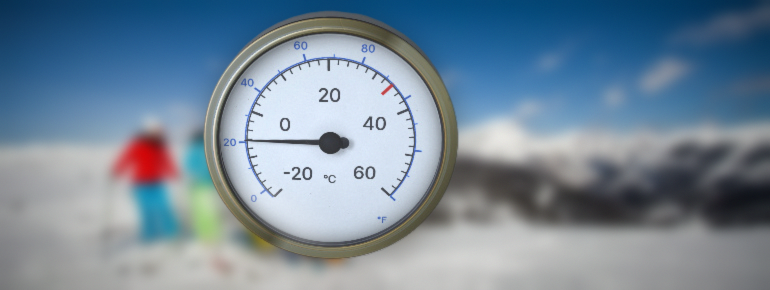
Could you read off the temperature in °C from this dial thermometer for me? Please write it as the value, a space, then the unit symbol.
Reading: -6 °C
